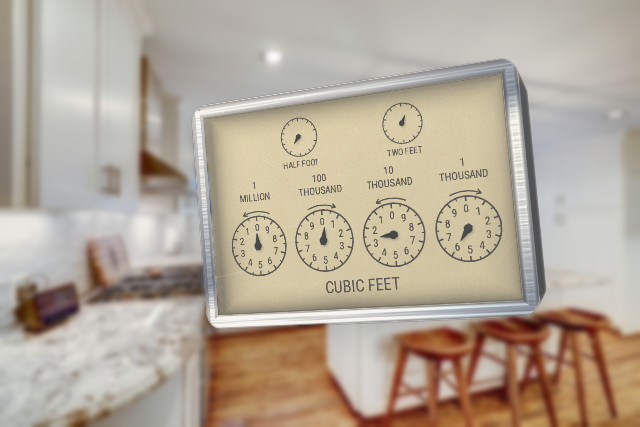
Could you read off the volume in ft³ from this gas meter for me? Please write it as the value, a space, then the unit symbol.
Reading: 2600 ft³
